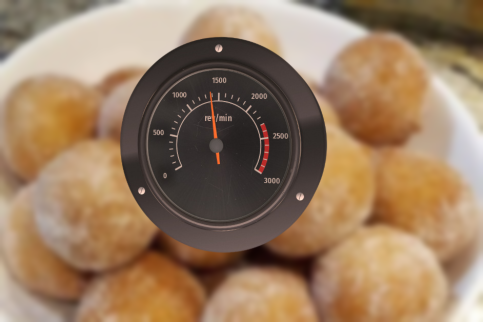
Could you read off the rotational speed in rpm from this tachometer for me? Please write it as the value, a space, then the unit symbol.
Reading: 1400 rpm
